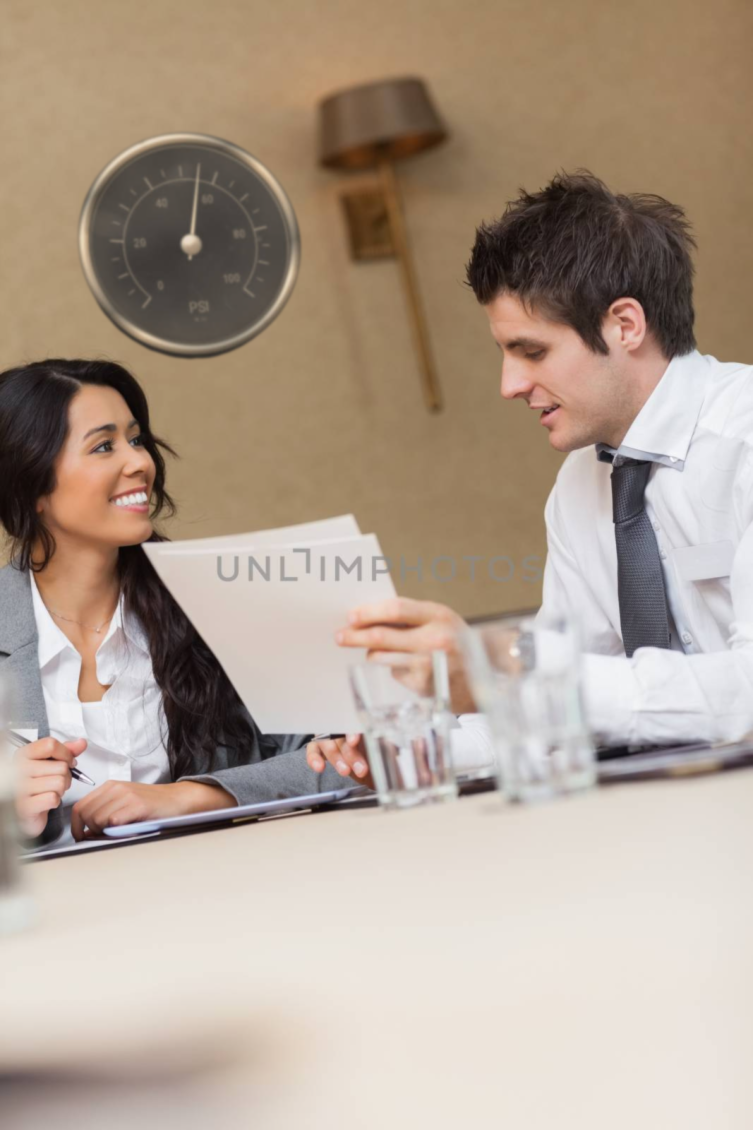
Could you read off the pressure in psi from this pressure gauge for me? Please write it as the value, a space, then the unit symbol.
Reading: 55 psi
